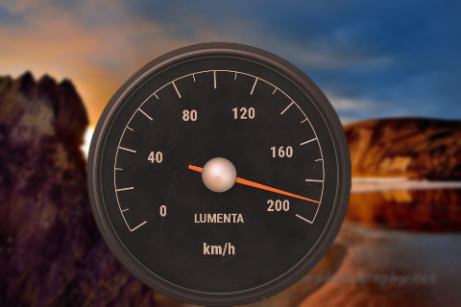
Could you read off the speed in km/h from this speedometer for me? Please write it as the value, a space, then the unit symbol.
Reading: 190 km/h
